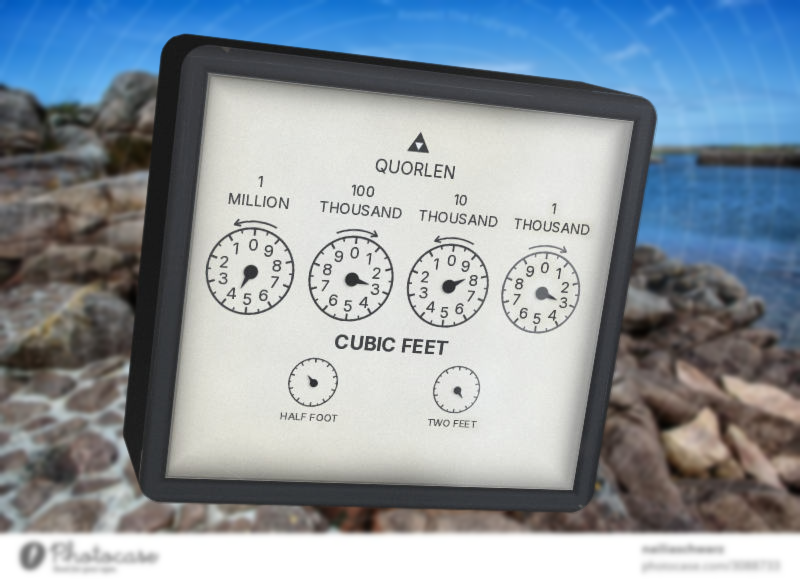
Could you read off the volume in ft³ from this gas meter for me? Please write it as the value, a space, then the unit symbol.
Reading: 428300 ft³
